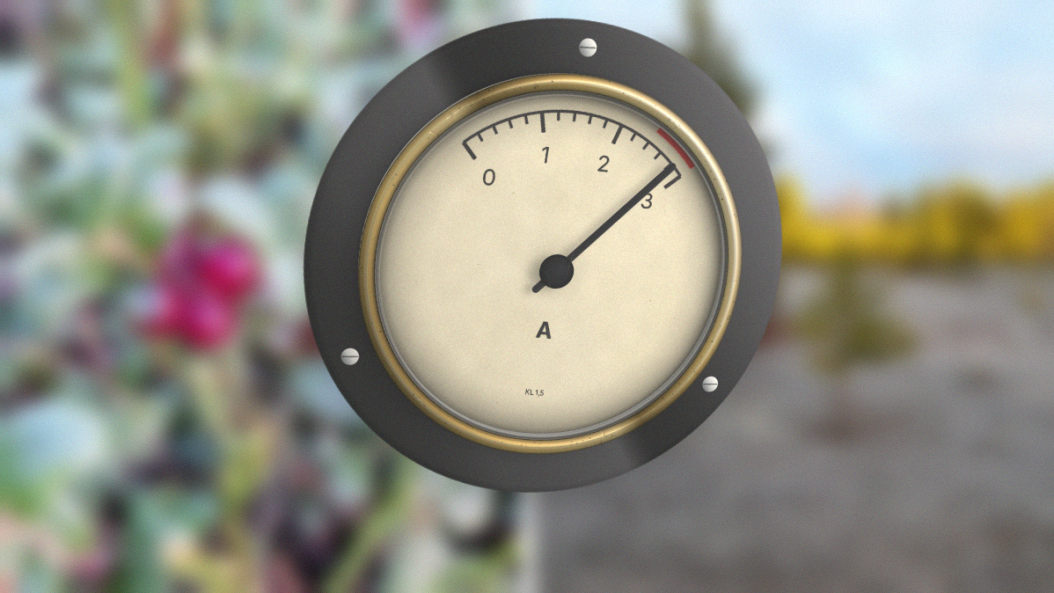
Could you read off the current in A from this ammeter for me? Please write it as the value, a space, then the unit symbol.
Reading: 2.8 A
